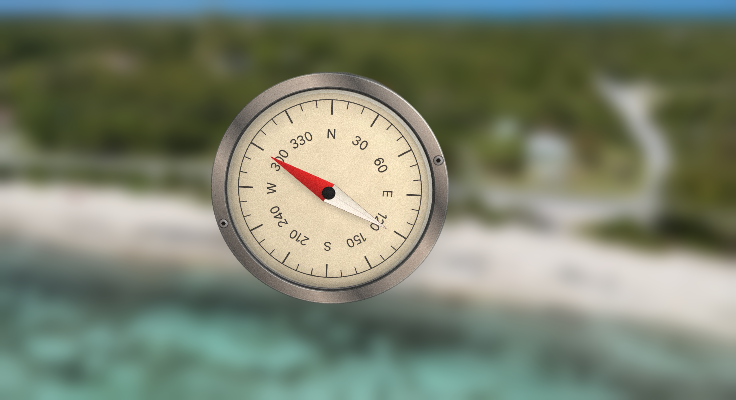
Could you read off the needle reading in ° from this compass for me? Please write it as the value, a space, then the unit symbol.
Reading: 300 °
